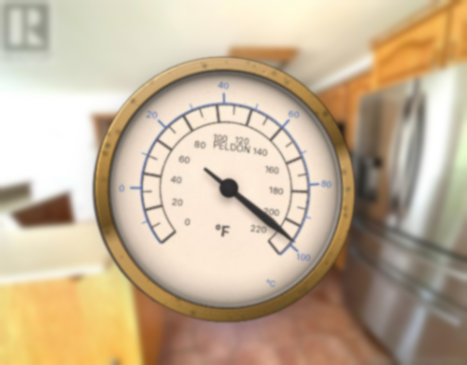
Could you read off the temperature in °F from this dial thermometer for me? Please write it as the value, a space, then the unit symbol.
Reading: 210 °F
